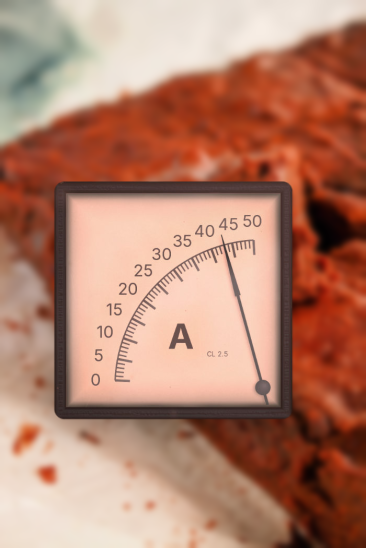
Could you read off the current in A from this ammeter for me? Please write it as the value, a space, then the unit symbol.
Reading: 43 A
